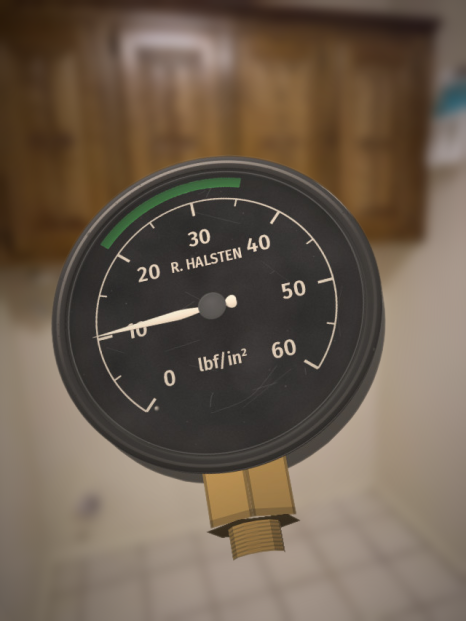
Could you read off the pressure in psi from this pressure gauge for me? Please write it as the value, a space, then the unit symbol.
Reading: 10 psi
